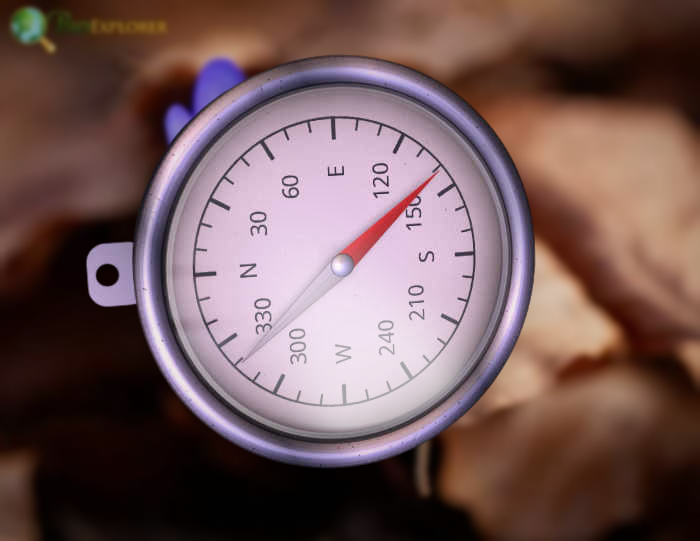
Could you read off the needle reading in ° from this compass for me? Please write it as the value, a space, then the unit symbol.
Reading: 140 °
